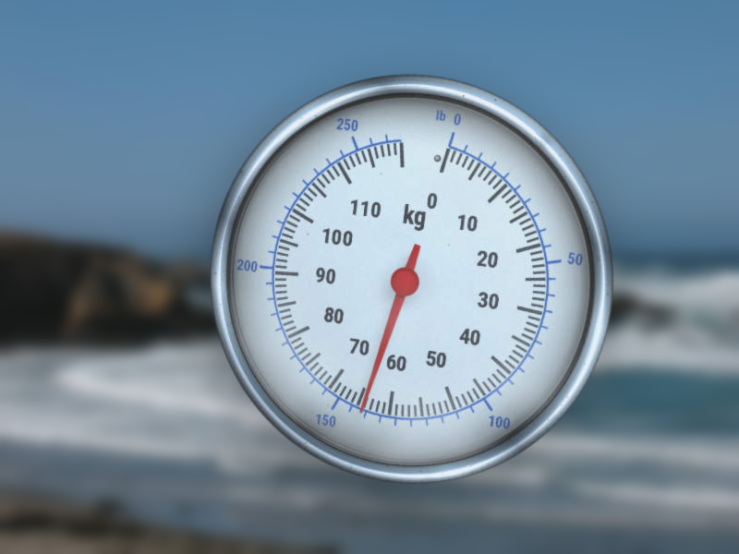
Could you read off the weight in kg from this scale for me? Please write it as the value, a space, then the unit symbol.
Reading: 64 kg
